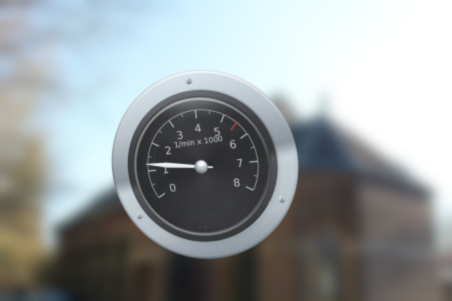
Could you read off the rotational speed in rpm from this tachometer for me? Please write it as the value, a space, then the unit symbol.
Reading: 1250 rpm
